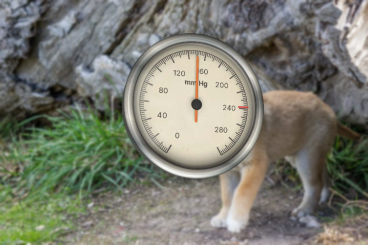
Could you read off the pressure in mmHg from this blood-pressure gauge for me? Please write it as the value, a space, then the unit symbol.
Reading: 150 mmHg
